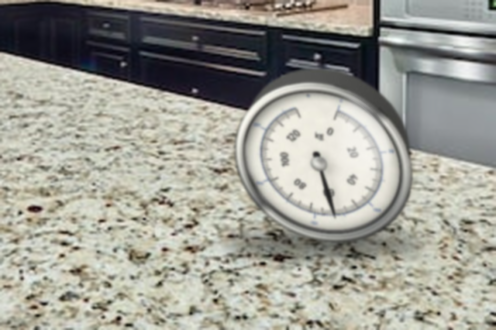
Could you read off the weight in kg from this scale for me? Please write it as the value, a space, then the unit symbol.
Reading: 60 kg
